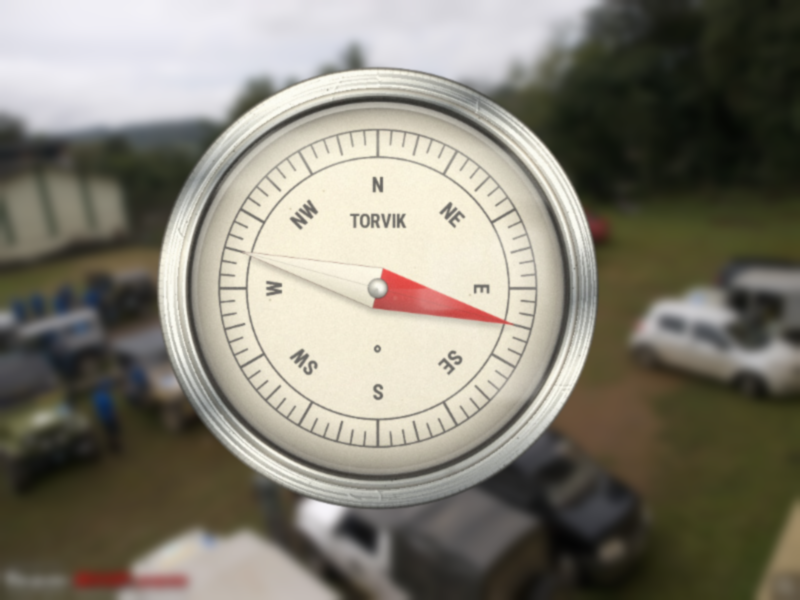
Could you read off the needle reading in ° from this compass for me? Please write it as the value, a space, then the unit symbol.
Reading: 105 °
